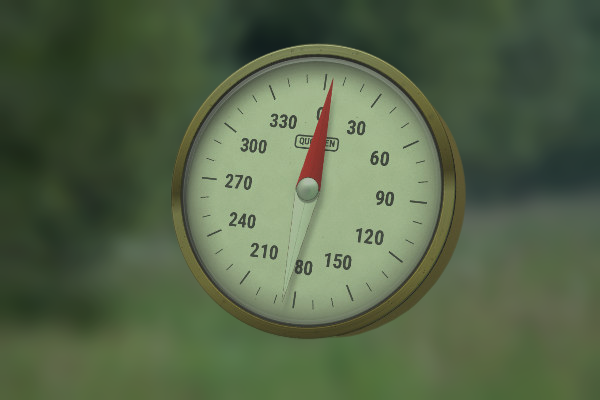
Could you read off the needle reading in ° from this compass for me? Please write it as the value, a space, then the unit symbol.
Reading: 5 °
